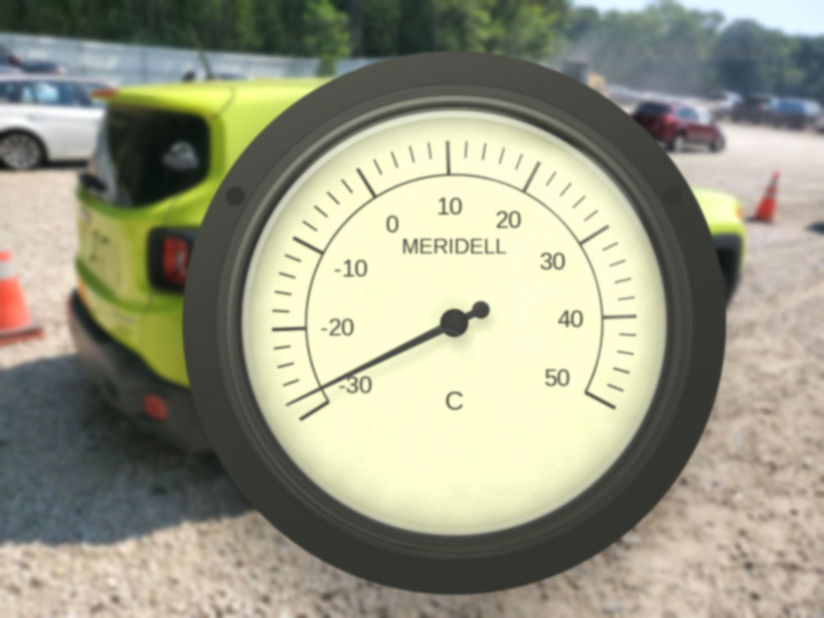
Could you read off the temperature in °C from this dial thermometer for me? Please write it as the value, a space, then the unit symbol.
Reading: -28 °C
